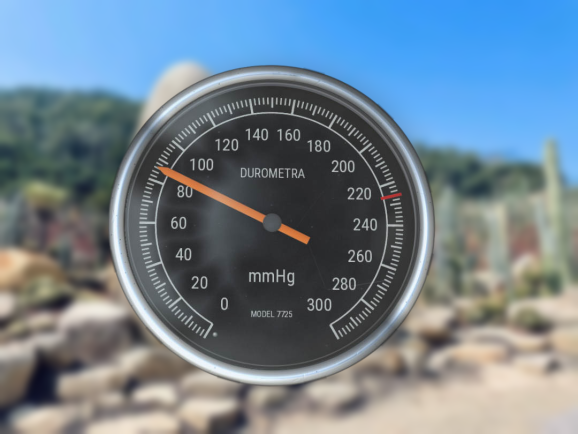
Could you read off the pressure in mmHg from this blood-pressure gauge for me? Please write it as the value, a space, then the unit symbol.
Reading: 86 mmHg
